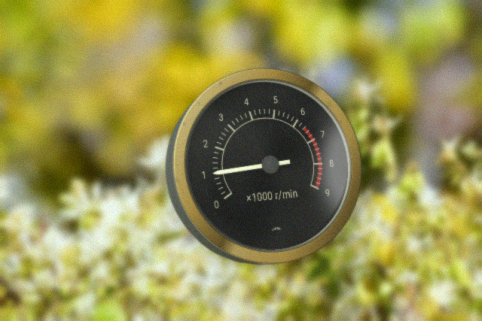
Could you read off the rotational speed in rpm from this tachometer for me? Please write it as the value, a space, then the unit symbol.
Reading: 1000 rpm
